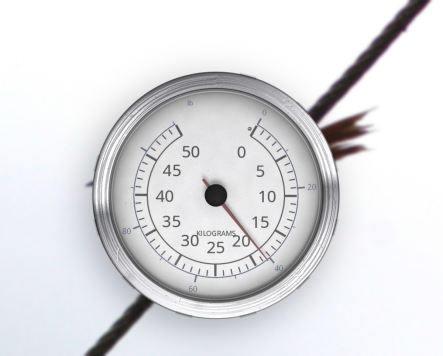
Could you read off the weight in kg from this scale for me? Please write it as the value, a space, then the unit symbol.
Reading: 18.5 kg
